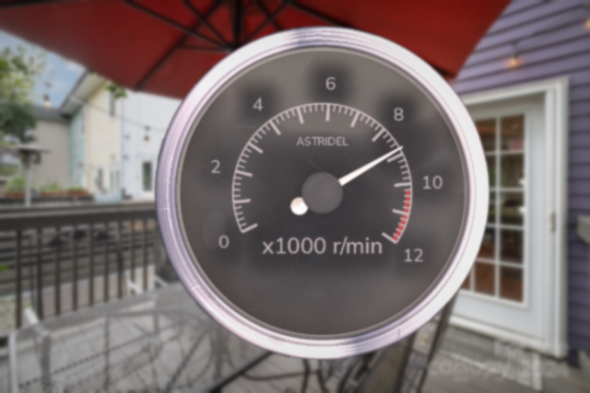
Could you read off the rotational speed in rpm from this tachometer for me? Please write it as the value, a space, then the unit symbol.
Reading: 8800 rpm
